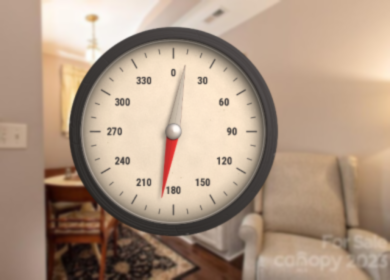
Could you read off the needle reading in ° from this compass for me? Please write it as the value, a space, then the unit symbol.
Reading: 190 °
